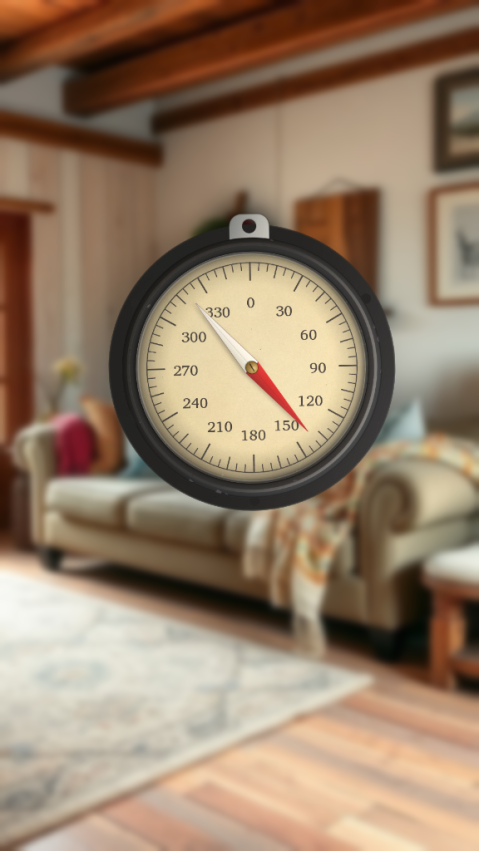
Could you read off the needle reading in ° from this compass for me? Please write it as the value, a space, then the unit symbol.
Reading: 140 °
